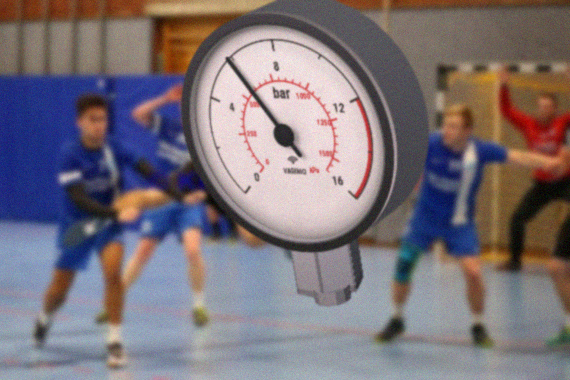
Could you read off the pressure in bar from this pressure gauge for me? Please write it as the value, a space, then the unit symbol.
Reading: 6 bar
